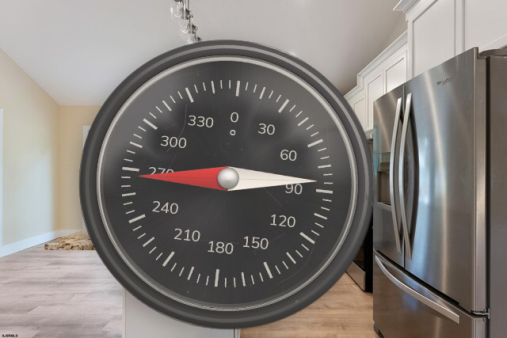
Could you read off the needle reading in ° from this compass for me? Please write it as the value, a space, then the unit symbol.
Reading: 265 °
